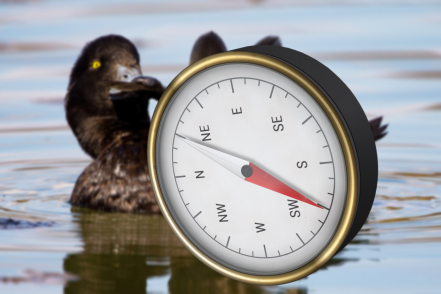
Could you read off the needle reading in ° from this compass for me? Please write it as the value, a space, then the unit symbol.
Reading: 210 °
